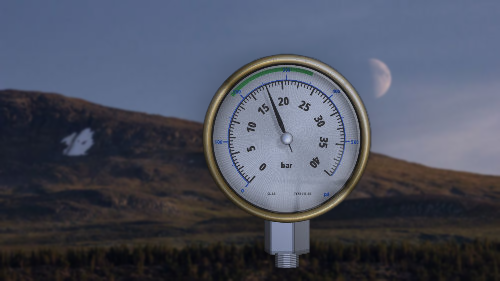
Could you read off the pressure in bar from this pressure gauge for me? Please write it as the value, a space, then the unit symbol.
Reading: 17.5 bar
